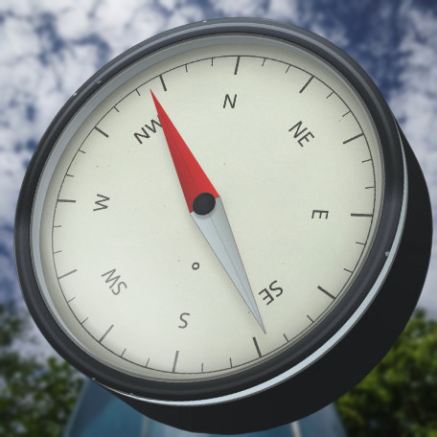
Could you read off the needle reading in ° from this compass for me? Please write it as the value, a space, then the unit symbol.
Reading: 325 °
